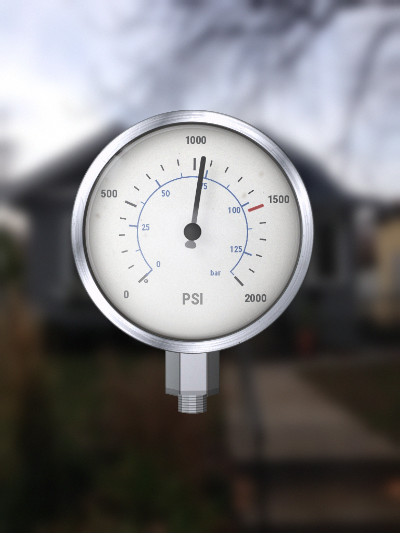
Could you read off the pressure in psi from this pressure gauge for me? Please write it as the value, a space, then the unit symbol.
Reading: 1050 psi
